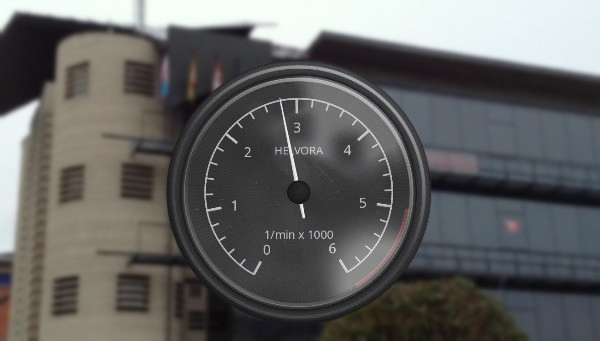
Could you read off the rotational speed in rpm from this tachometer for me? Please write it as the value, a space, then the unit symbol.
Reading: 2800 rpm
